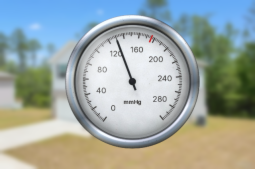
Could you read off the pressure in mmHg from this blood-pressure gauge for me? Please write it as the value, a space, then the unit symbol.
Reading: 130 mmHg
